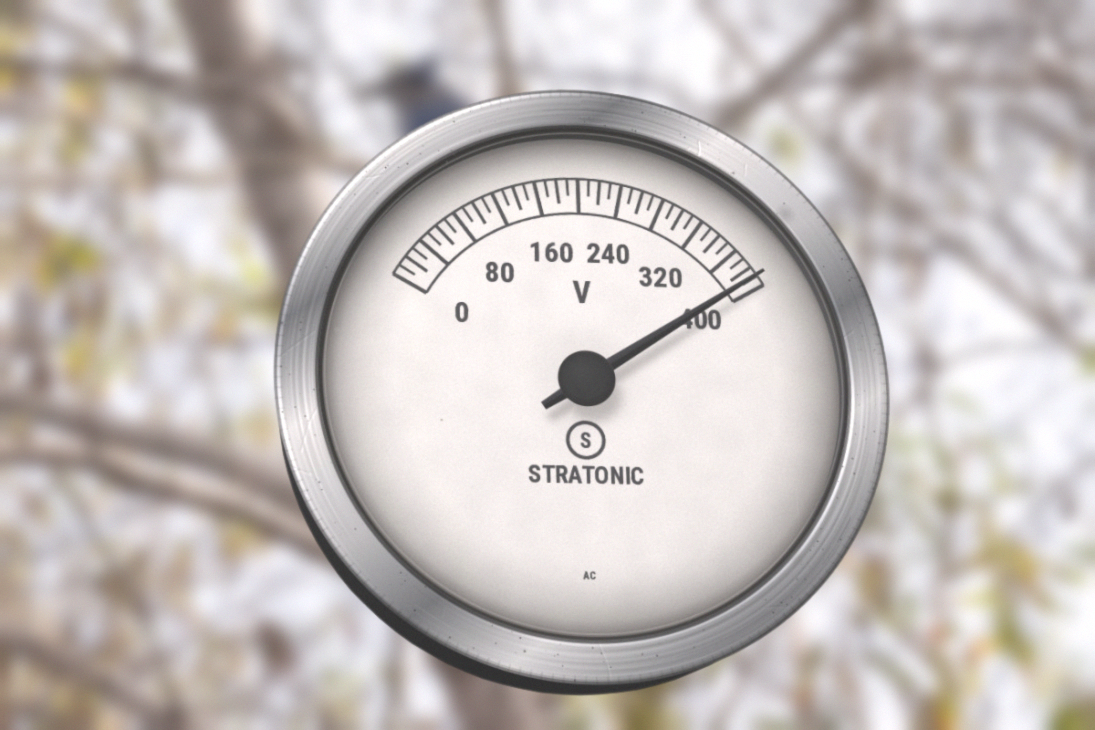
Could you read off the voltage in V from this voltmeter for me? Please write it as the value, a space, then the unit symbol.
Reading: 390 V
